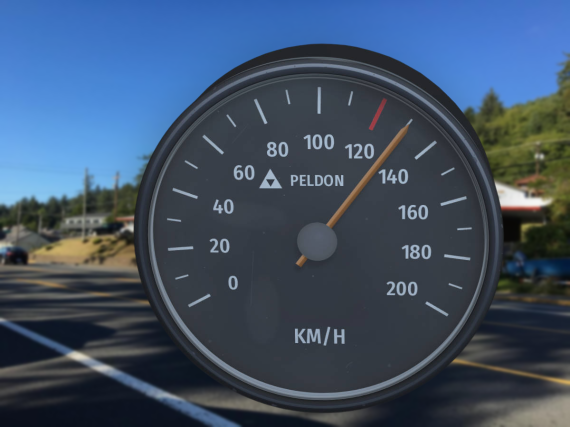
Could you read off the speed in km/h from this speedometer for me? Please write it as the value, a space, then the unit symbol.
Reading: 130 km/h
